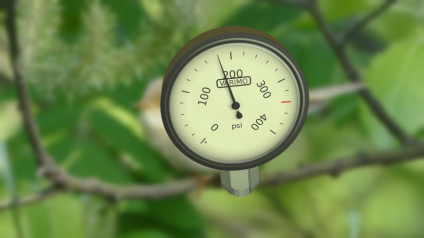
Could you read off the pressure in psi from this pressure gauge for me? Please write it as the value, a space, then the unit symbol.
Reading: 180 psi
